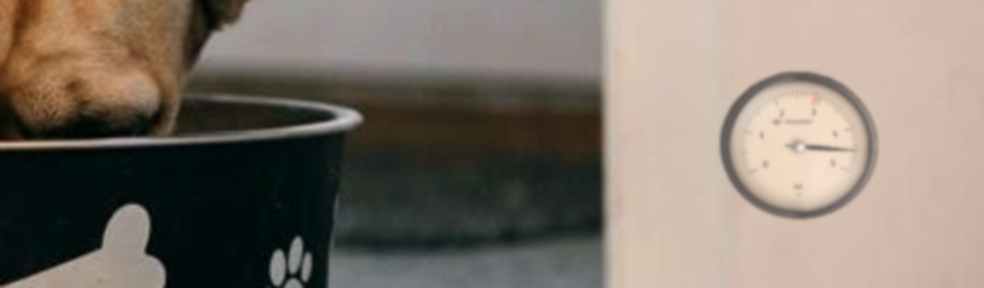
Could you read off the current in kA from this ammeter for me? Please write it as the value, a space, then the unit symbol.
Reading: 4.5 kA
